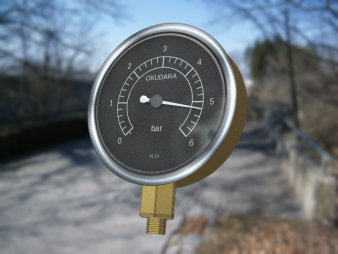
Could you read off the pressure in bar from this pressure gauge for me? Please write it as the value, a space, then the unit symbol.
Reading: 5.2 bar
